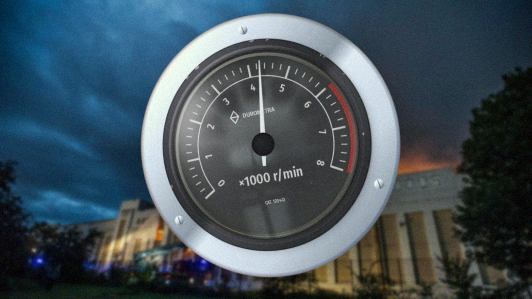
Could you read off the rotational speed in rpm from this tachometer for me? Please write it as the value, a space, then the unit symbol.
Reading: 4300 rpm
